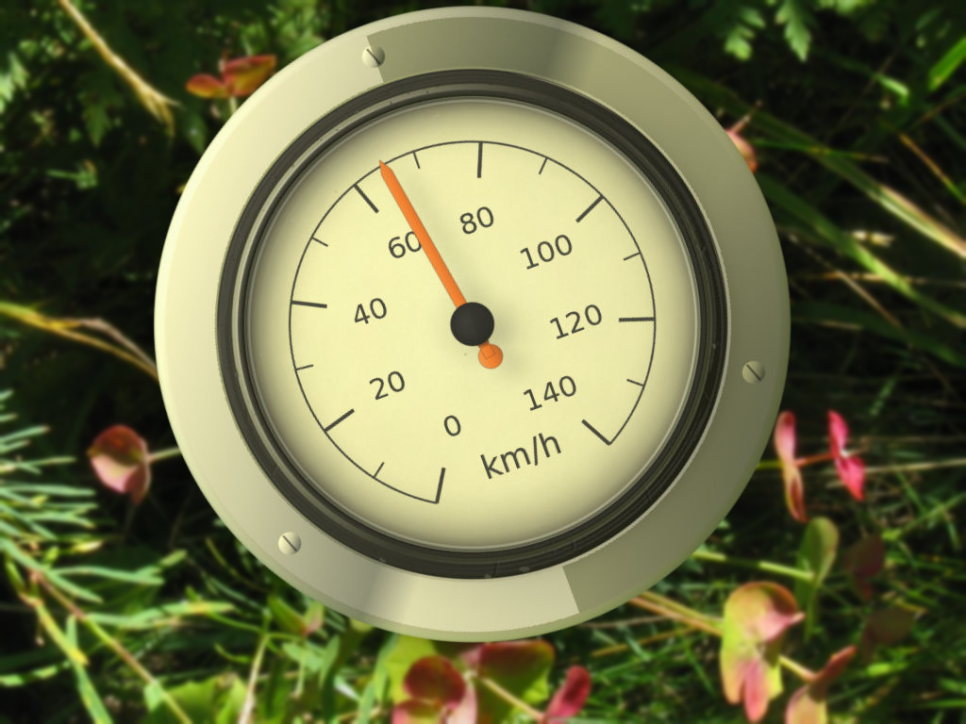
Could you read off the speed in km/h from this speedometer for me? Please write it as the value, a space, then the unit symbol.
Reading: 65 km/h
